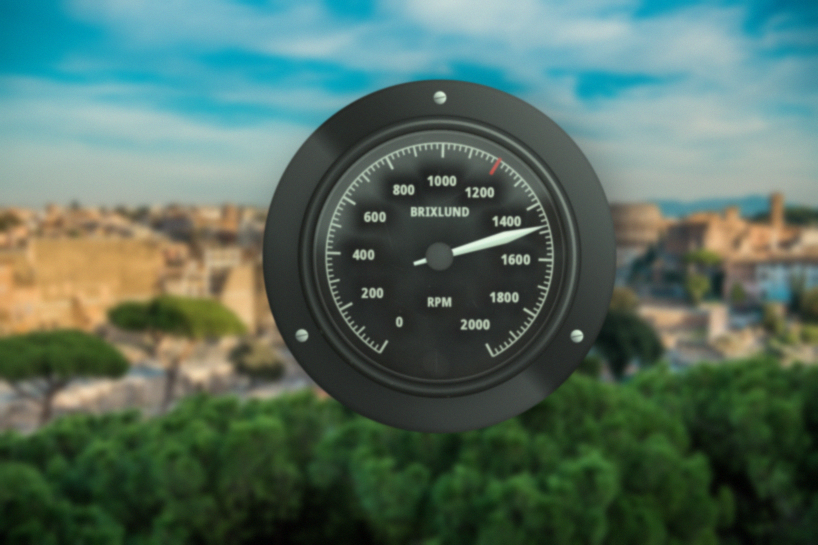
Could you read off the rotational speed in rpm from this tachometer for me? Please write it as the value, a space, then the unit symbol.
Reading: 1480 rpm
